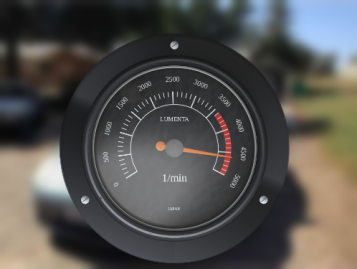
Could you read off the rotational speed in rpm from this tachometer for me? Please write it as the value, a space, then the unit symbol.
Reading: 4600 rpm
